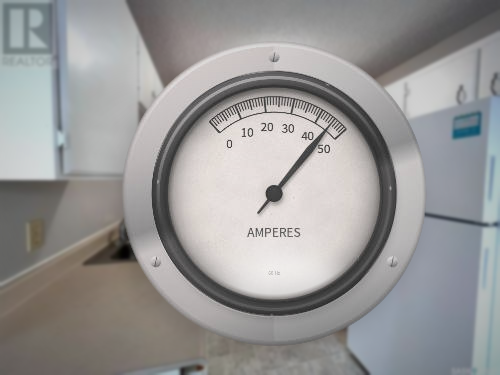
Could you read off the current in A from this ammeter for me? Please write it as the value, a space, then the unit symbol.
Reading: 45 A
